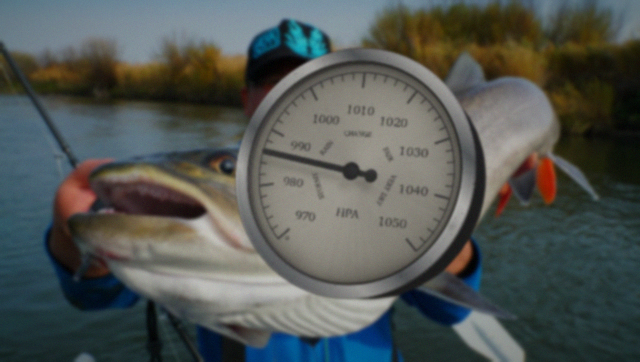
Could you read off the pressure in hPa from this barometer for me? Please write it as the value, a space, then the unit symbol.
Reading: 986 hPa
